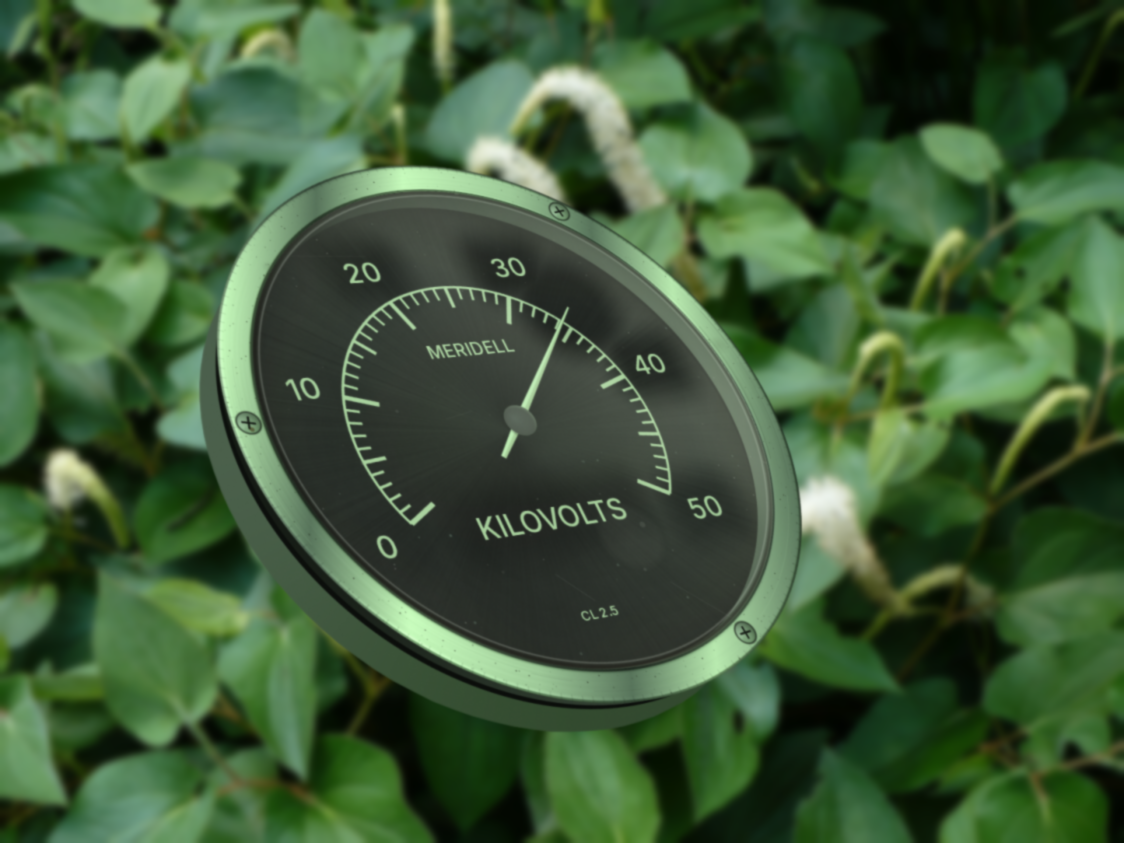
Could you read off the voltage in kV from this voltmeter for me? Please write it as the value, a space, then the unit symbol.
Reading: 34 kV
